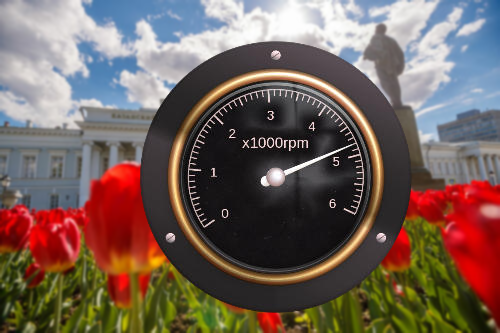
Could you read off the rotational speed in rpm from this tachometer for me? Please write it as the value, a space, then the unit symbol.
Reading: 4800 rpm
